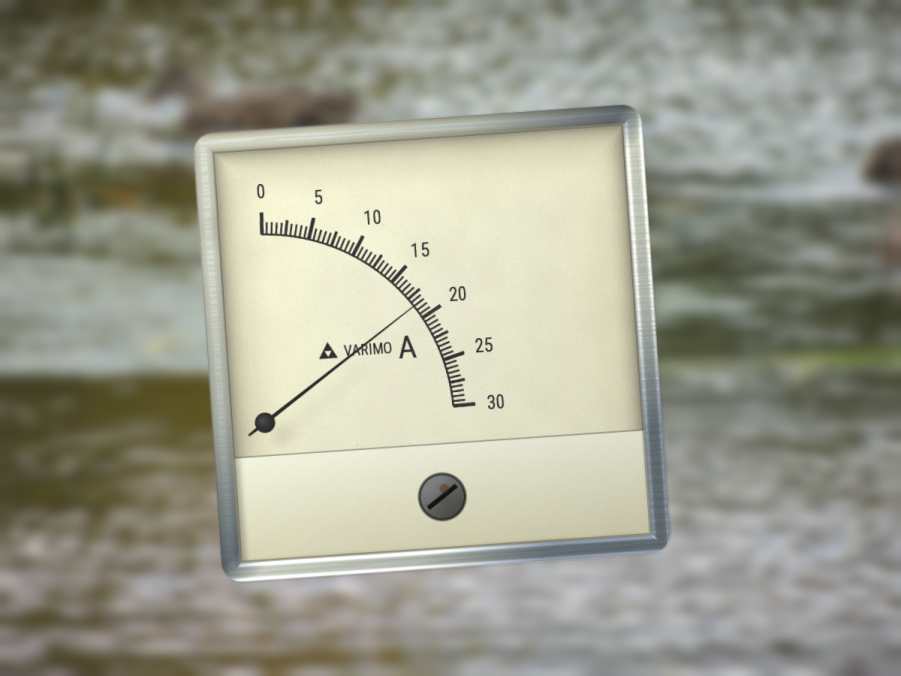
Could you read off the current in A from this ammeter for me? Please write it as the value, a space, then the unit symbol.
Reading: 18.5 A
